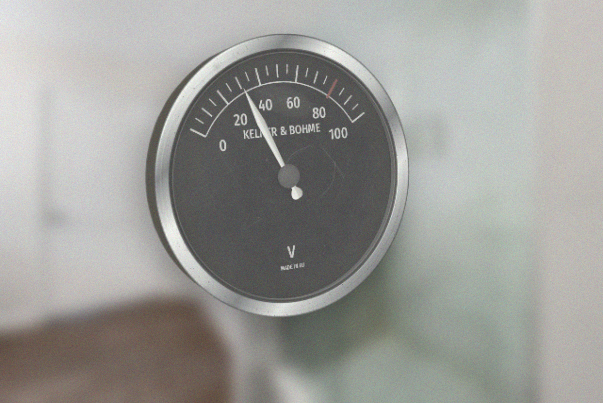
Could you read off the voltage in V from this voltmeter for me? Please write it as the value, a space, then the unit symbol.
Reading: 30 V
